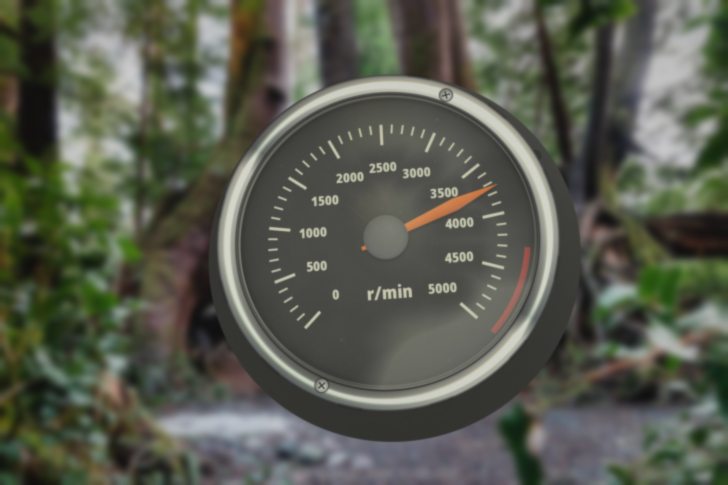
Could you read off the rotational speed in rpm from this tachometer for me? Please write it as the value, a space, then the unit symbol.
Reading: 3750 rpm
